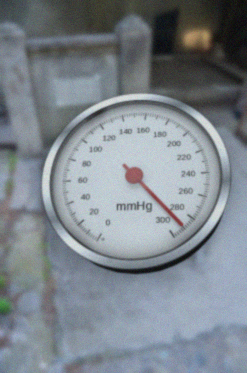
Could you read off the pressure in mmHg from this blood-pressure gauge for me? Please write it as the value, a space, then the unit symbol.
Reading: 290 mmHg
